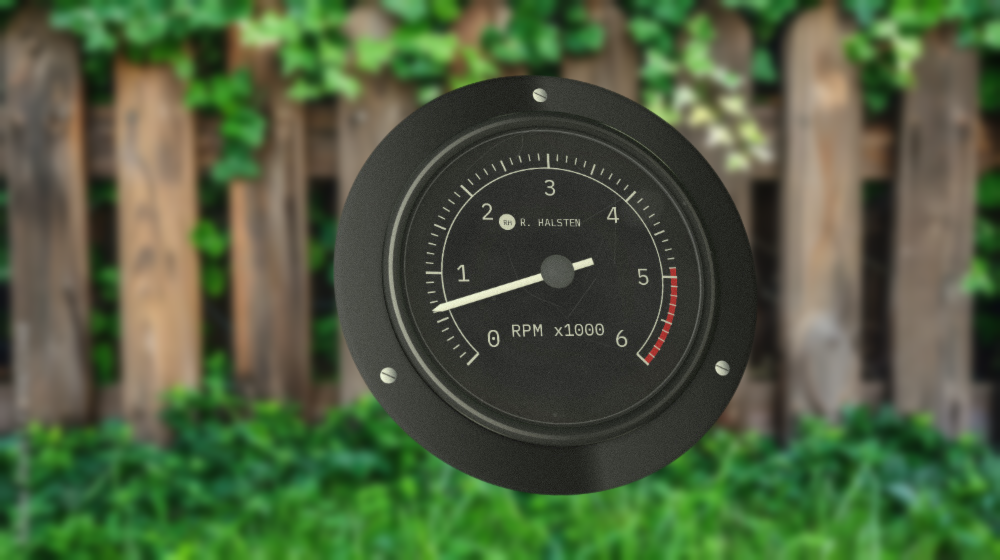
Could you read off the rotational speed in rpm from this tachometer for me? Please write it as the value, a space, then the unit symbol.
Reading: 600 rpm
